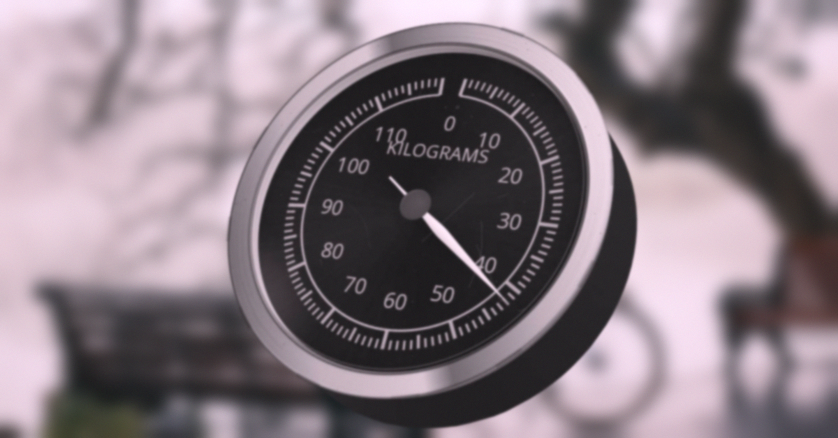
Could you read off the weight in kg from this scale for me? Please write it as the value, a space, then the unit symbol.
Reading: 42 kg
